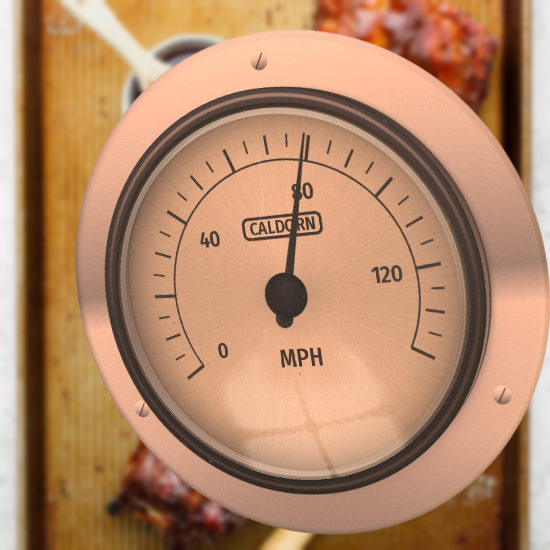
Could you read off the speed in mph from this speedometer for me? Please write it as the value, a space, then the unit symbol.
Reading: 80 mph
